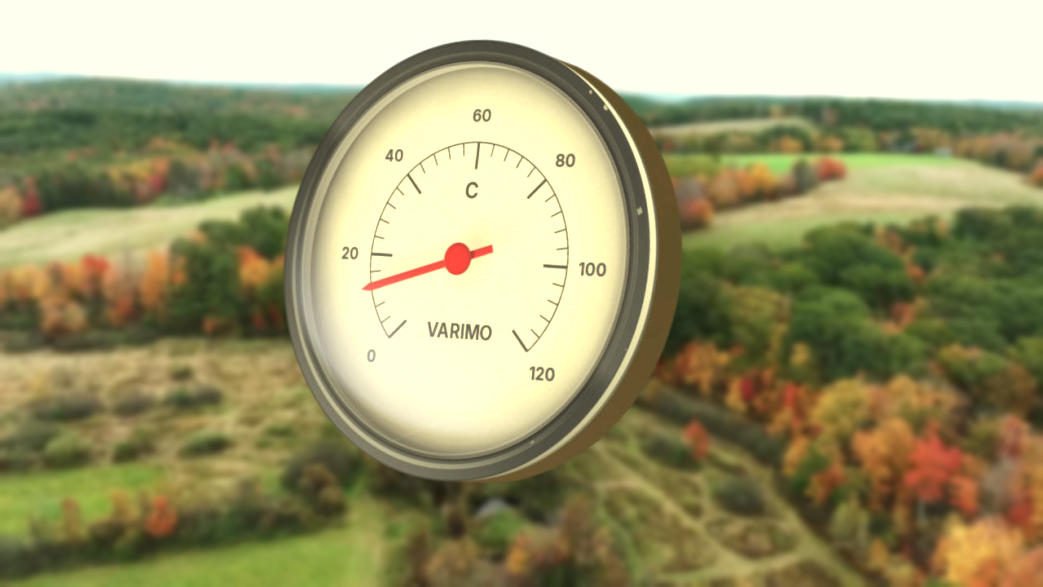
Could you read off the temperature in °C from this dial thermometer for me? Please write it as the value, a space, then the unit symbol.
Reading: 12 °C
